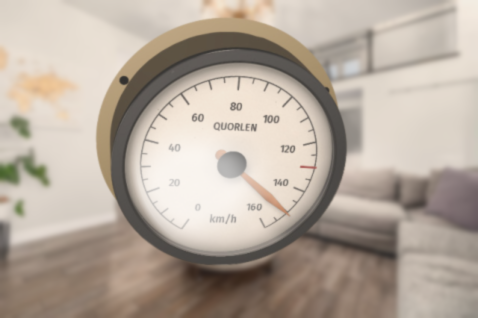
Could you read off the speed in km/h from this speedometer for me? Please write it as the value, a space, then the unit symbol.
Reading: 150 km/h
